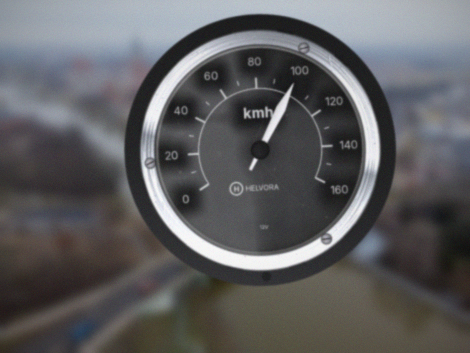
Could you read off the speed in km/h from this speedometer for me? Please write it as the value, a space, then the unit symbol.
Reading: 100 km/h
